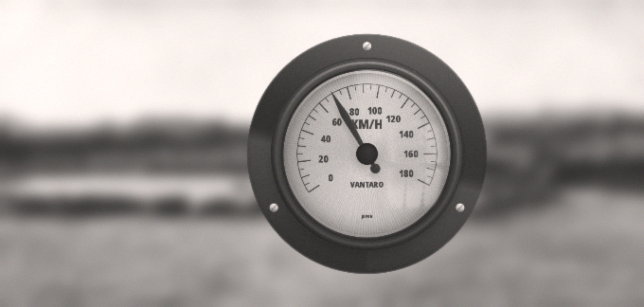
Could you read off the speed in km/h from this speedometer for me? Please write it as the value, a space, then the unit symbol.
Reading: 70 km/h
